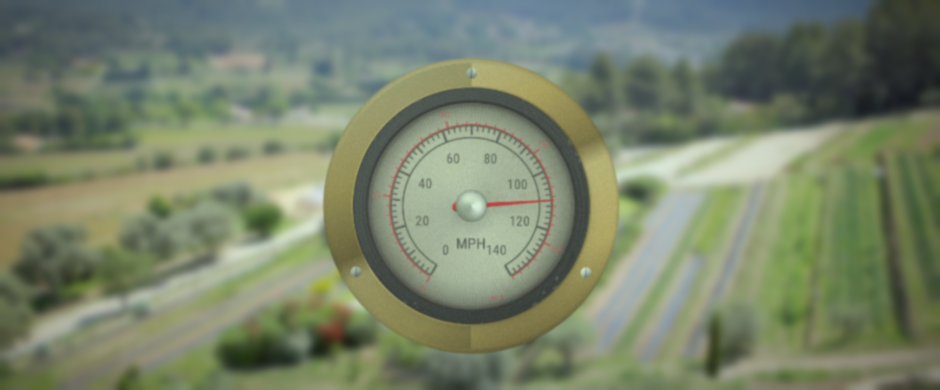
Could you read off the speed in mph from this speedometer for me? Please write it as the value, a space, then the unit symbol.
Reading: 110 mph
